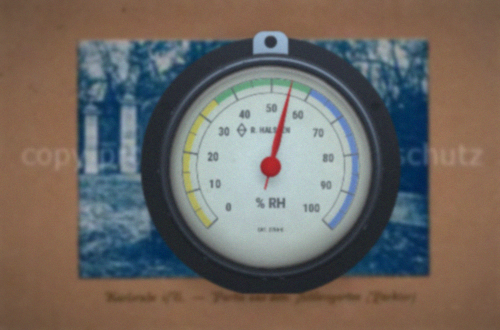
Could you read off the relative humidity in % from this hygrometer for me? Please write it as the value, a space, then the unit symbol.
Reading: 55 %
